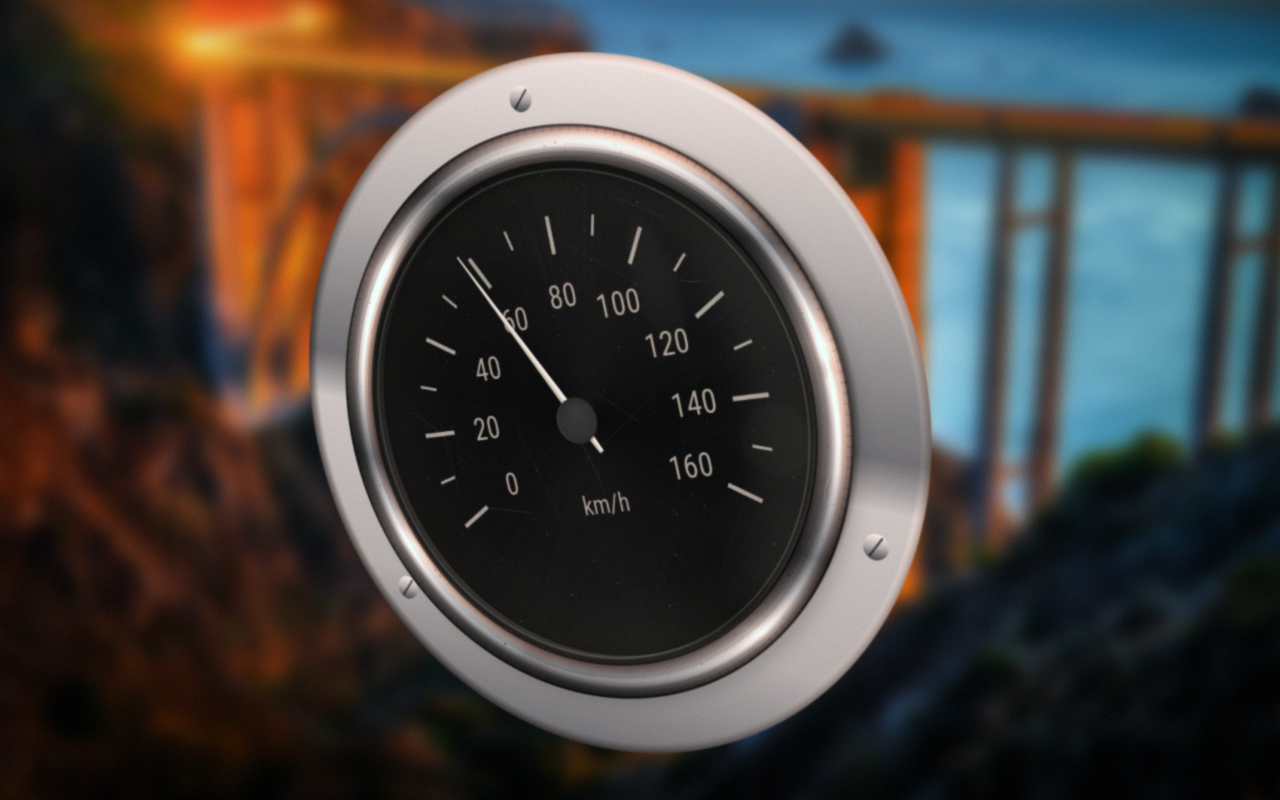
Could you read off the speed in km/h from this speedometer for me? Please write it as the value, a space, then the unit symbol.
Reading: 60 km/h
